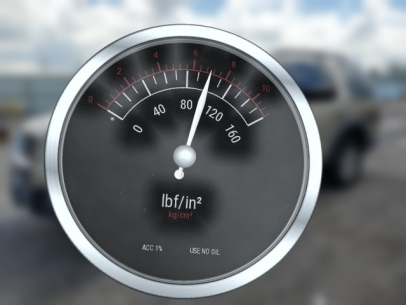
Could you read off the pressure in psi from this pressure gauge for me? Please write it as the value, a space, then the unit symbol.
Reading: 100 psi
